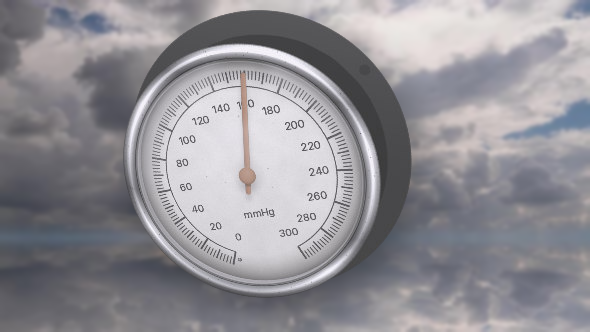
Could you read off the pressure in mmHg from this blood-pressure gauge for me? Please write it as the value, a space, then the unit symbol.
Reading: 160 mmHg
